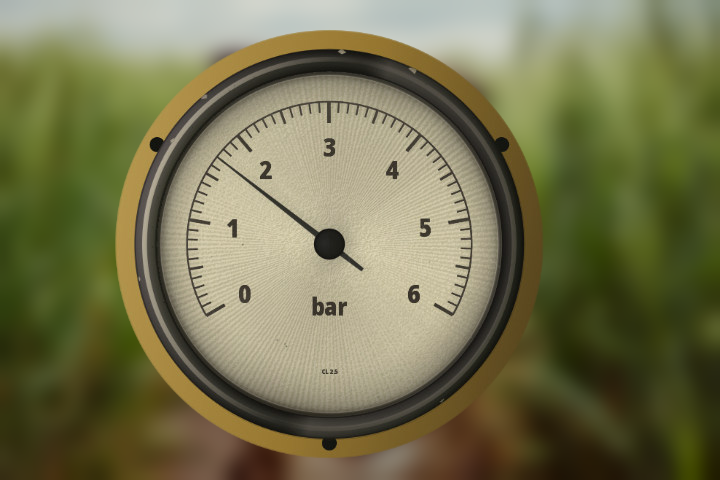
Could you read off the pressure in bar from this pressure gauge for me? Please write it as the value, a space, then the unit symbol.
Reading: 1.7 bar
